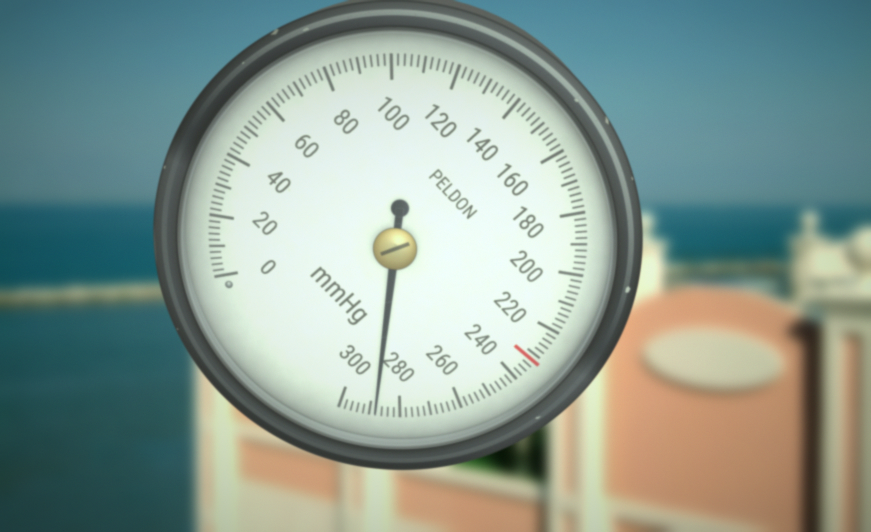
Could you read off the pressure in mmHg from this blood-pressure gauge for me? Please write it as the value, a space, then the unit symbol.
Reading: 288 mmHg
